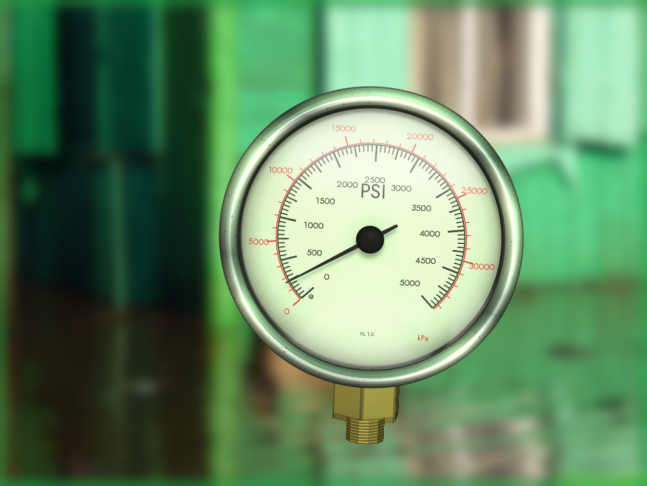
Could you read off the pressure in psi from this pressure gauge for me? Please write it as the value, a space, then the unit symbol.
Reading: 250 psi
